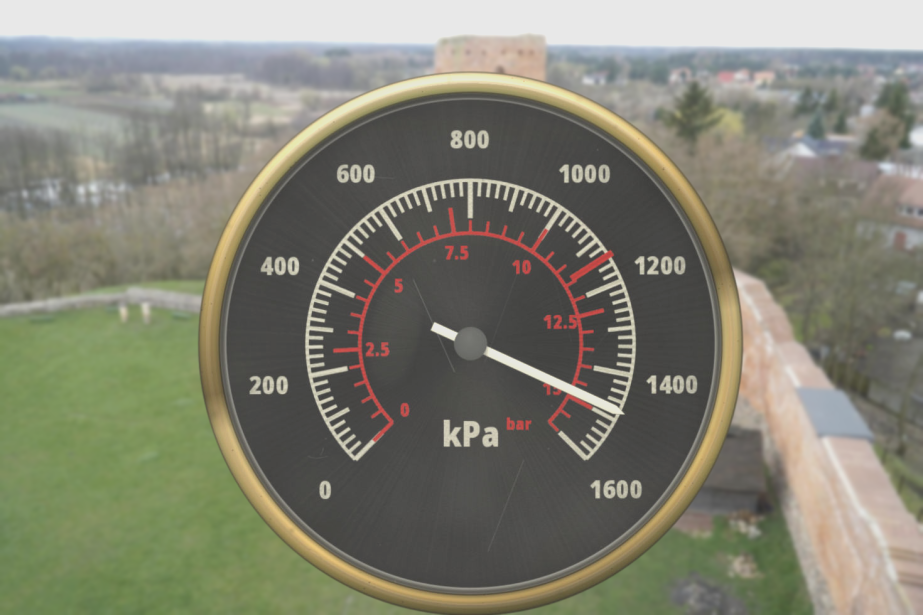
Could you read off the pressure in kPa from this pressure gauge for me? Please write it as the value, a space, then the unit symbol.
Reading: 1480 kPa
